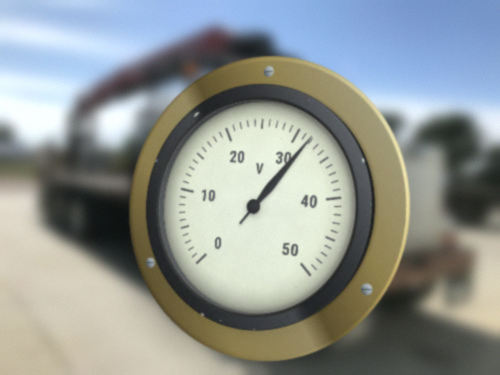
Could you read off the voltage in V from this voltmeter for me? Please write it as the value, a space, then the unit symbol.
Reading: 32 V
